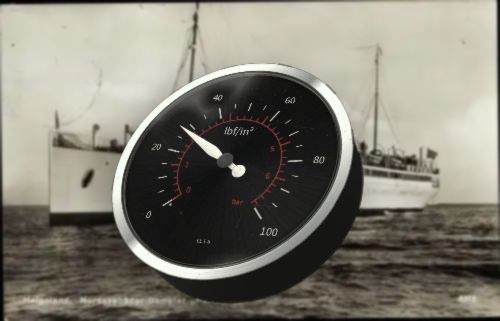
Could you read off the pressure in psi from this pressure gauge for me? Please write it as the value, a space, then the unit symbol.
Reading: 27.5 psi
